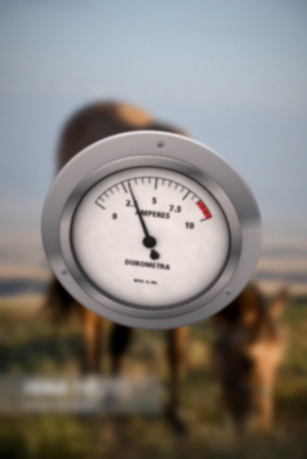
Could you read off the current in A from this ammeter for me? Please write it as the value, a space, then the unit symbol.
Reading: 3 A
